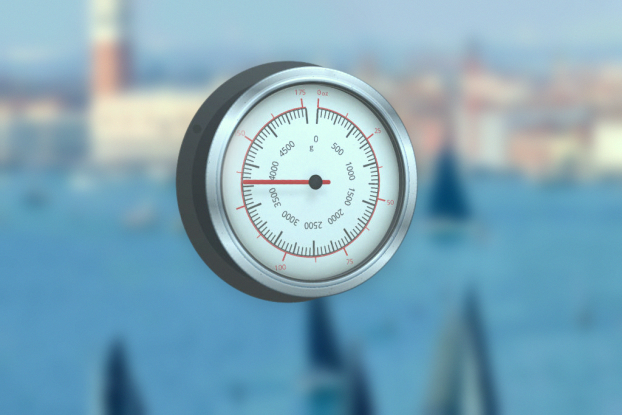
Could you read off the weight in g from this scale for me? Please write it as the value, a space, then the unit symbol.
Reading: 3800 g
